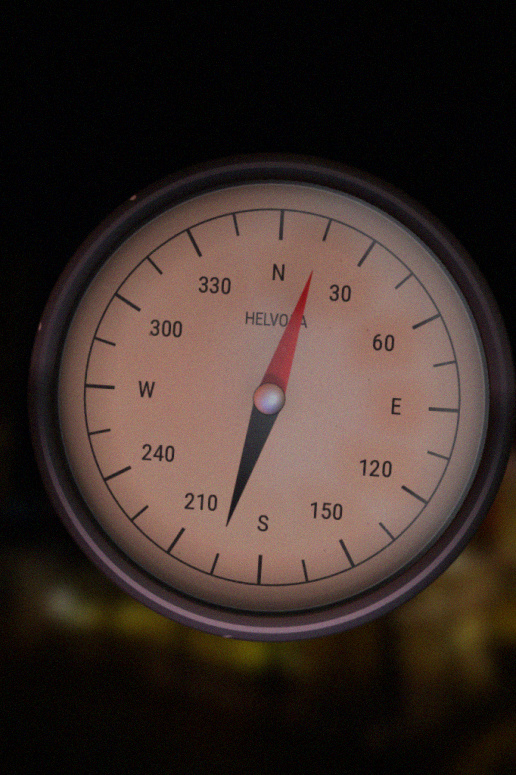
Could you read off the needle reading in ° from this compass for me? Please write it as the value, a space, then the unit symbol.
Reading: 15 °
